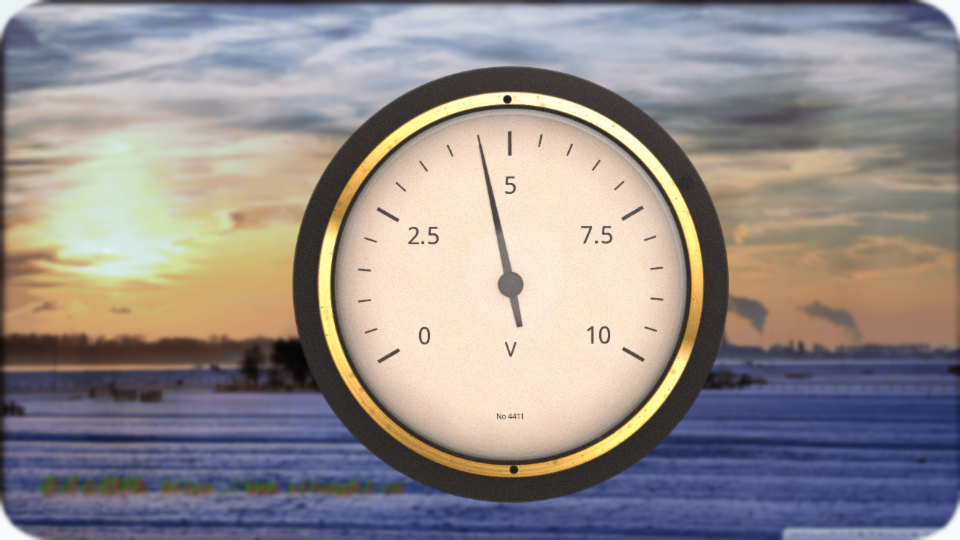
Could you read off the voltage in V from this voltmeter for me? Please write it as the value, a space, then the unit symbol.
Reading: 4.5 V
